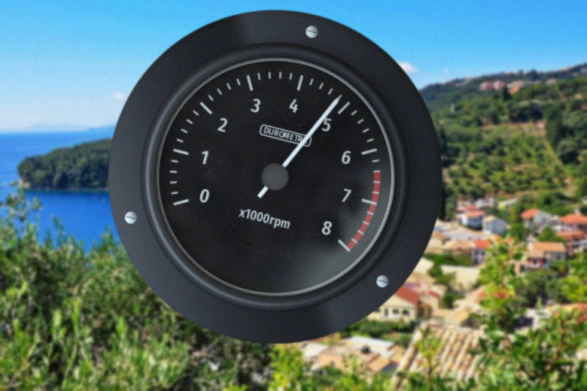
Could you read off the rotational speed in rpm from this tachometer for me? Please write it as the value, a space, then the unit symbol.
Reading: 4800 rpm
